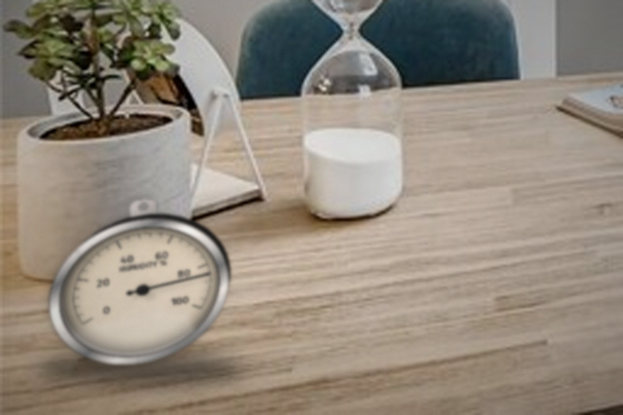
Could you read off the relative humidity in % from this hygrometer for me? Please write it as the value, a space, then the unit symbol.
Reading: 84 %
